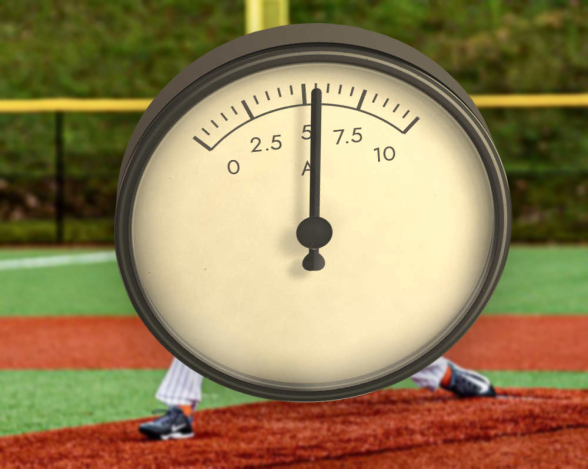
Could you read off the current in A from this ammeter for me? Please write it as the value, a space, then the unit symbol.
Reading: 5.5 A
